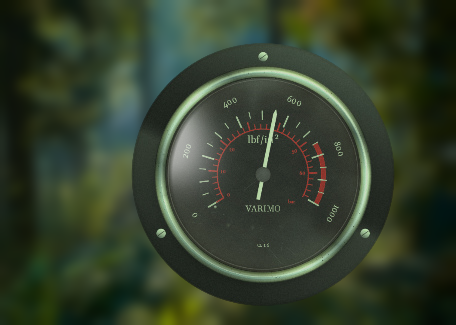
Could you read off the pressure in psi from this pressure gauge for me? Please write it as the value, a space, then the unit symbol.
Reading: 550 psi
